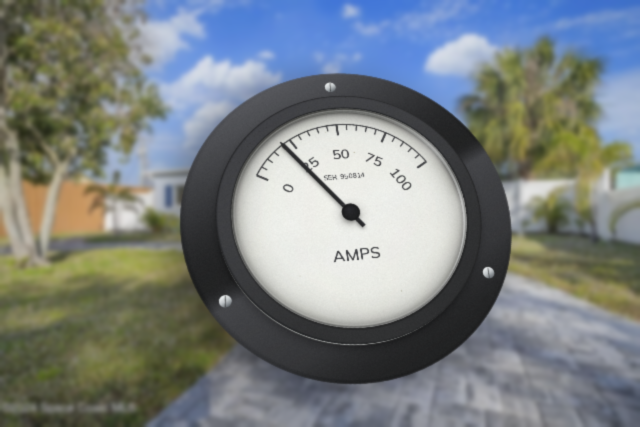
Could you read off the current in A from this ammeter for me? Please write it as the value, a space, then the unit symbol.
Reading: 20 A
